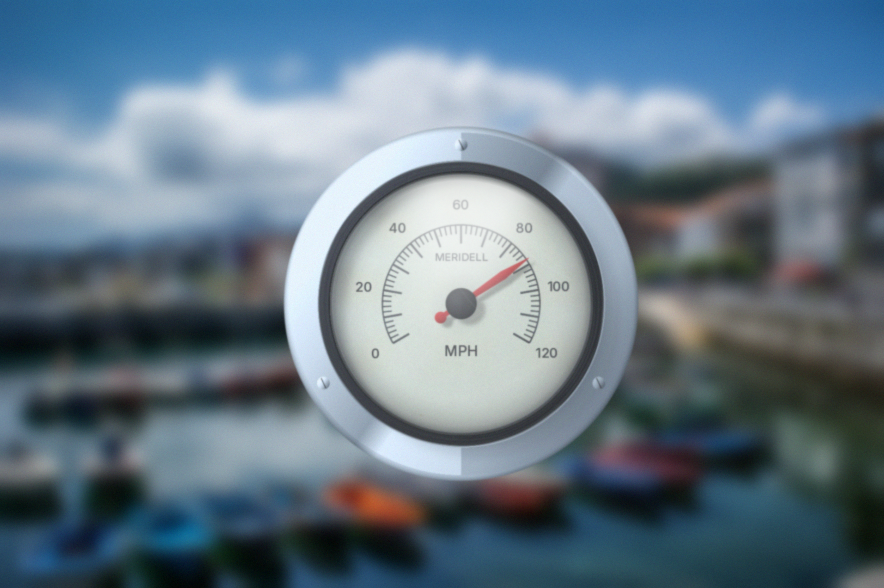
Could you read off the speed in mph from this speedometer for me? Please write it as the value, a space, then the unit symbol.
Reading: 88 mph
